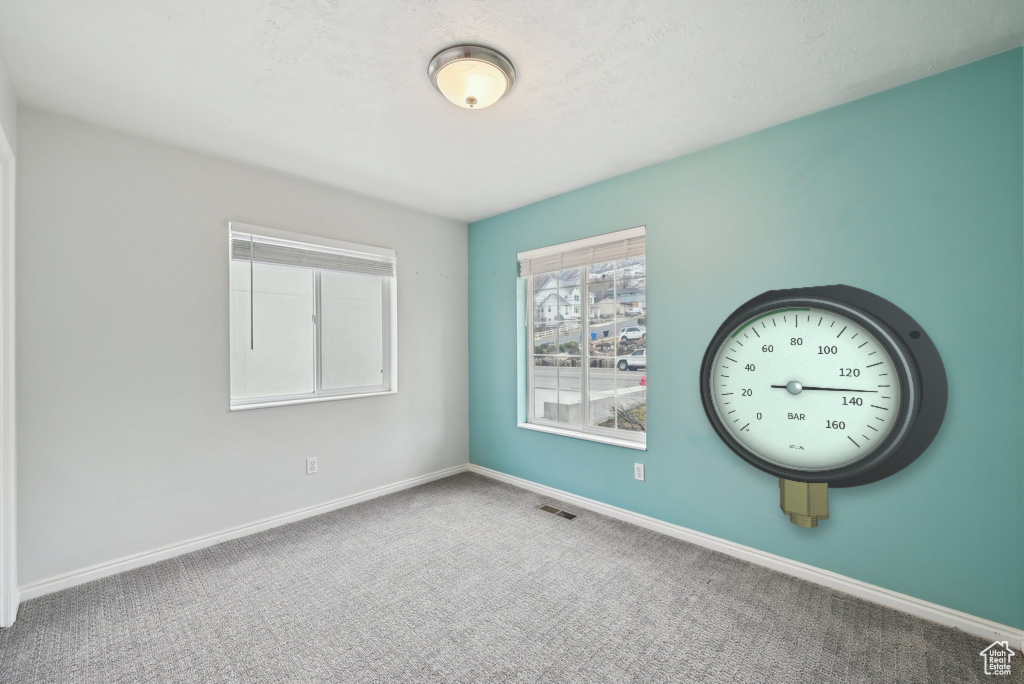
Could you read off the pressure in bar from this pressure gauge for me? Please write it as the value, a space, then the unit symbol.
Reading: 132.5 bar
